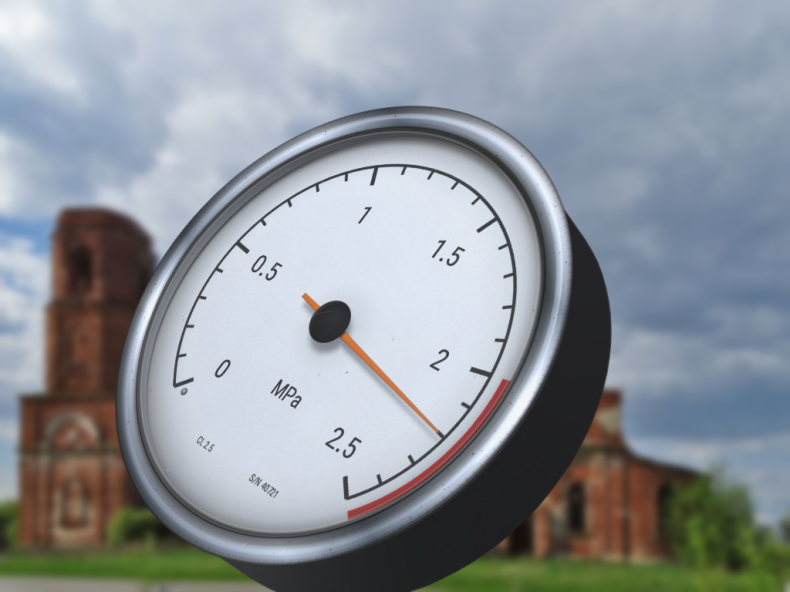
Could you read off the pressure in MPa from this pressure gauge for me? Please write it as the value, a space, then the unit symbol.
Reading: 2.2 MPa
